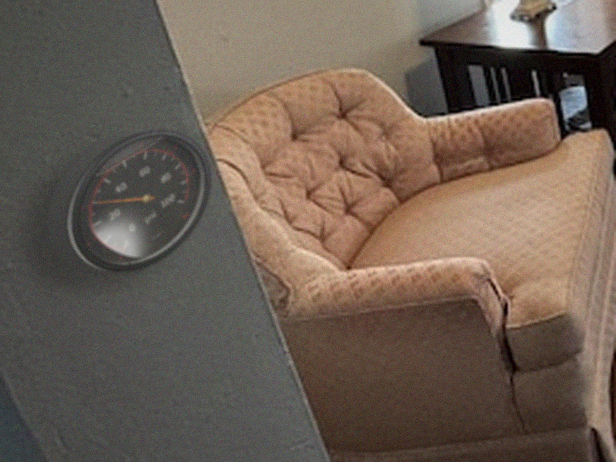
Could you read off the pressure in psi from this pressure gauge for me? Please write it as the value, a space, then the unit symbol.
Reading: 30 psi
